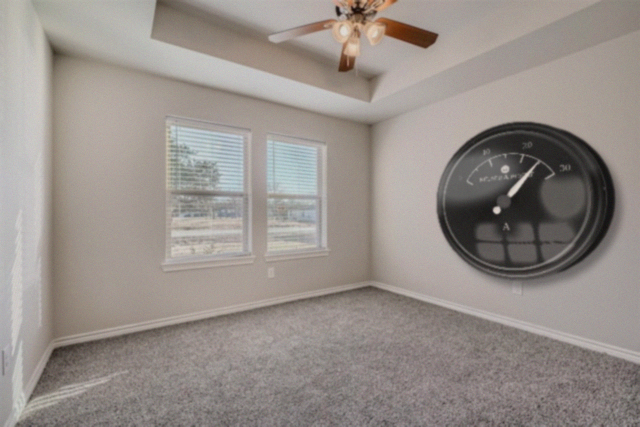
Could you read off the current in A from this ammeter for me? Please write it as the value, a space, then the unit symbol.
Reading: 25 A
